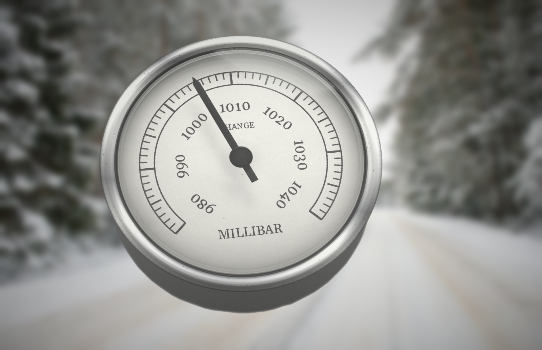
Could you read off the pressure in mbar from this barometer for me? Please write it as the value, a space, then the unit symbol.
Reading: 1005 mbar
